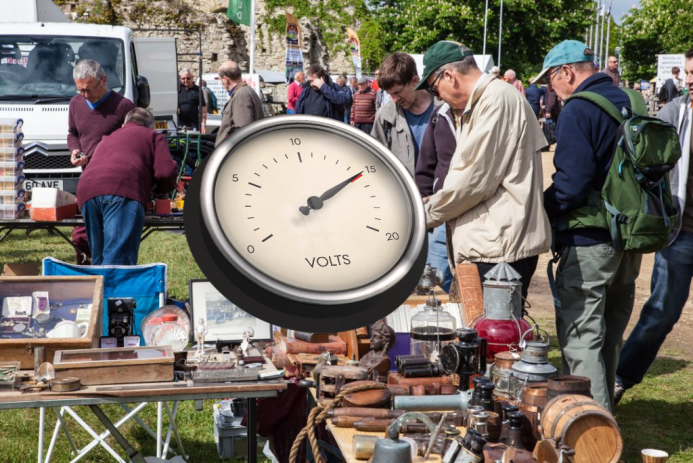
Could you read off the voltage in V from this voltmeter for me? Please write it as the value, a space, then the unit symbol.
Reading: 15 V
